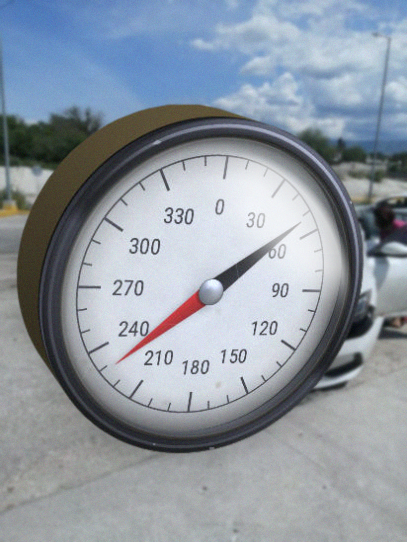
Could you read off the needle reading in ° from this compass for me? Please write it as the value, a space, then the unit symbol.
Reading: 230 °
